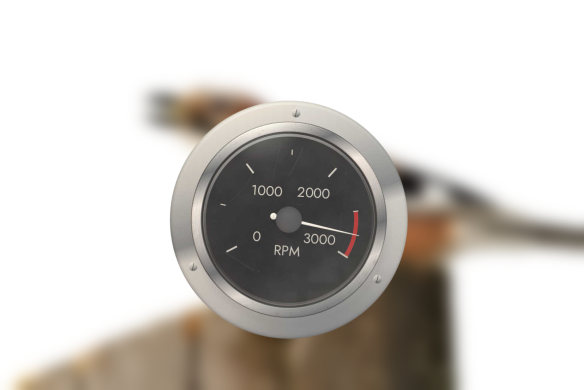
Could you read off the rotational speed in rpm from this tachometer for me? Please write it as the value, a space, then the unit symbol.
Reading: 2750 rpm
